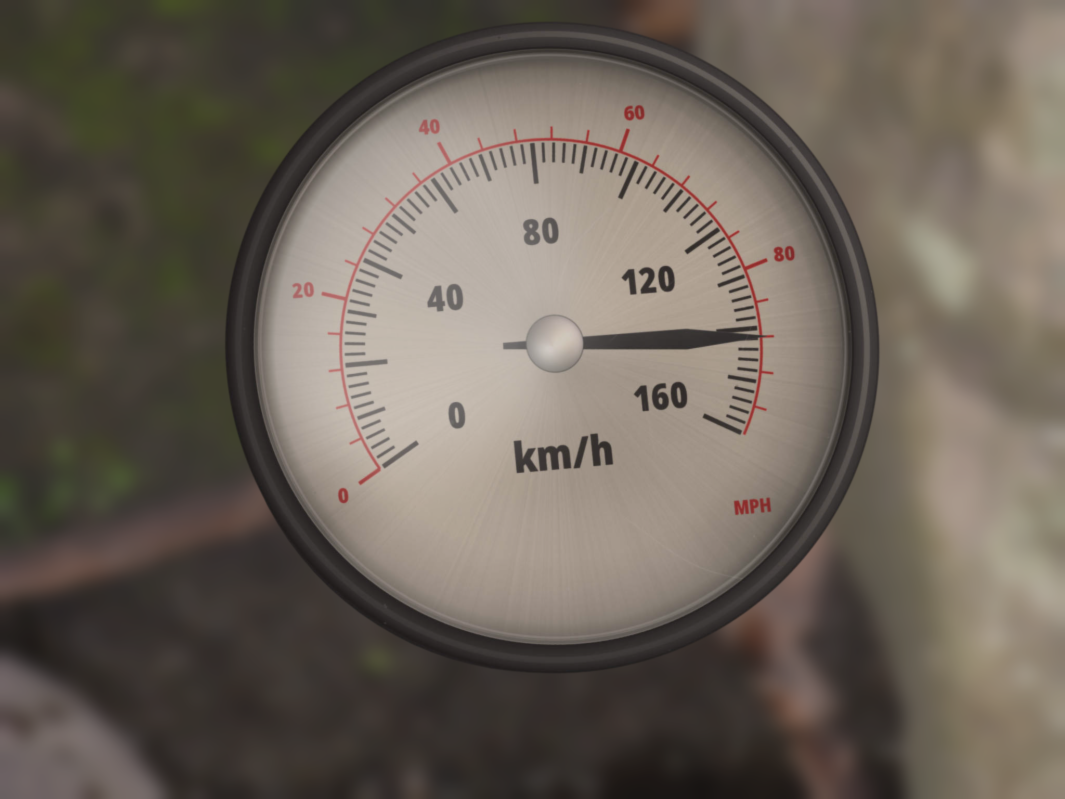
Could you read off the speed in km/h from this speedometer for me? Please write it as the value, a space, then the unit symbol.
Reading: 142 km/h
